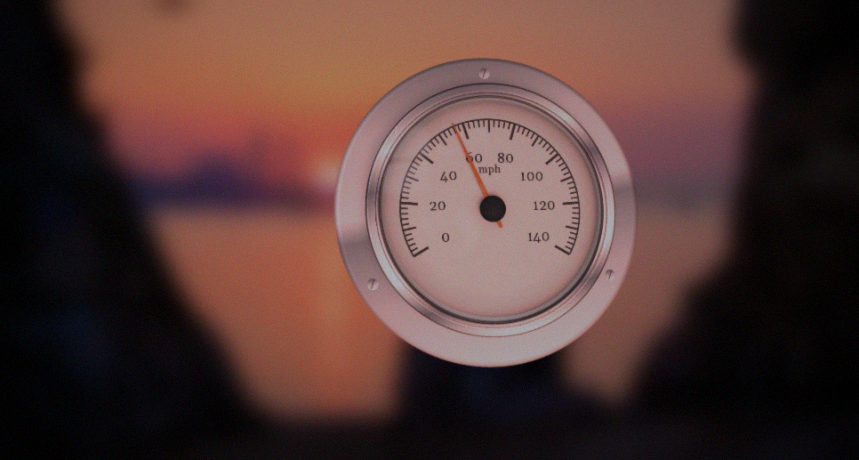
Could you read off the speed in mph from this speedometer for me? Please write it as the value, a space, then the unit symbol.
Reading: 56 mph
